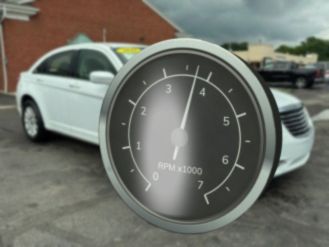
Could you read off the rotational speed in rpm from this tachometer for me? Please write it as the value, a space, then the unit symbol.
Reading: 3750 rpm
